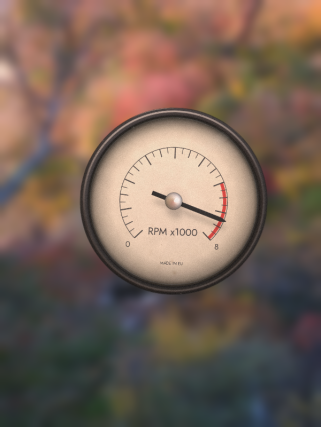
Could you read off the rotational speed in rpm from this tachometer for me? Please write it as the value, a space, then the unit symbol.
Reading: 7250 rpm
